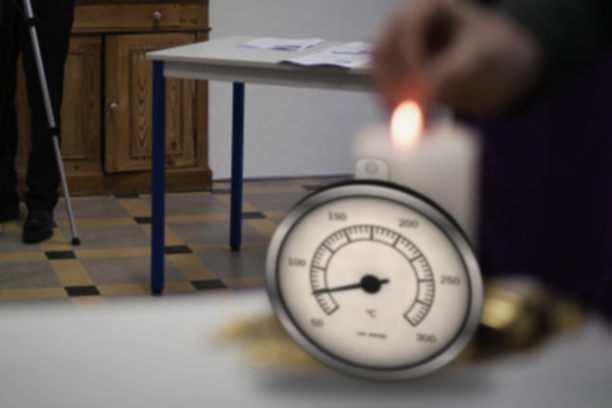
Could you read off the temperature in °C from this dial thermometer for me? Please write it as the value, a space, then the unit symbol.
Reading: 75 °C
